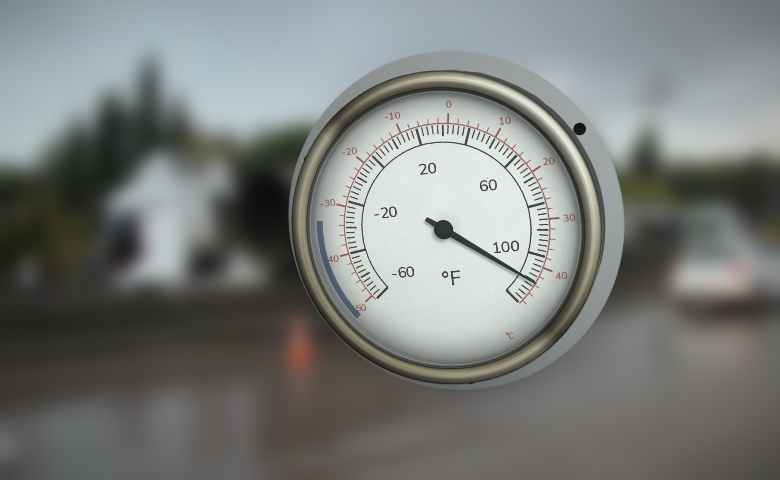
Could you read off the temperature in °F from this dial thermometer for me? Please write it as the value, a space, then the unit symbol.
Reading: 110 °F
